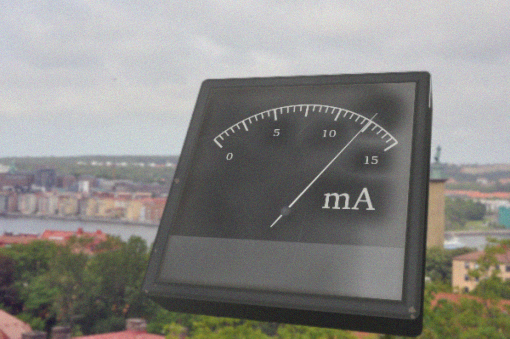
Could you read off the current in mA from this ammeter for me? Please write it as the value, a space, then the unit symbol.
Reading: 12.5 mA
